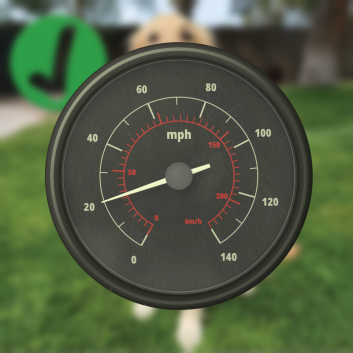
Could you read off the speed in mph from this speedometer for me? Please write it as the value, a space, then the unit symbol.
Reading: 20 mph
